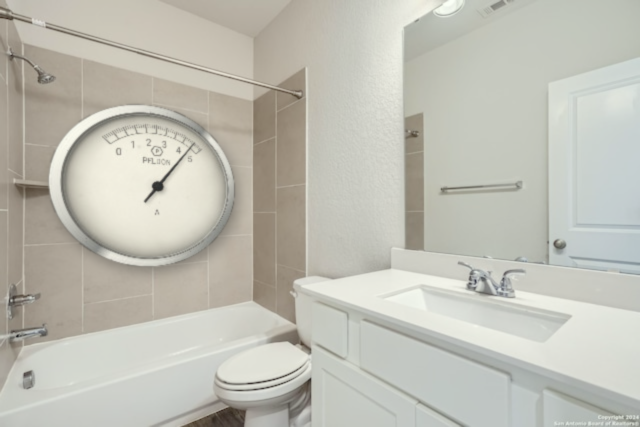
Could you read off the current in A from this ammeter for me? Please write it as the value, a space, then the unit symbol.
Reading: 4.5 A
